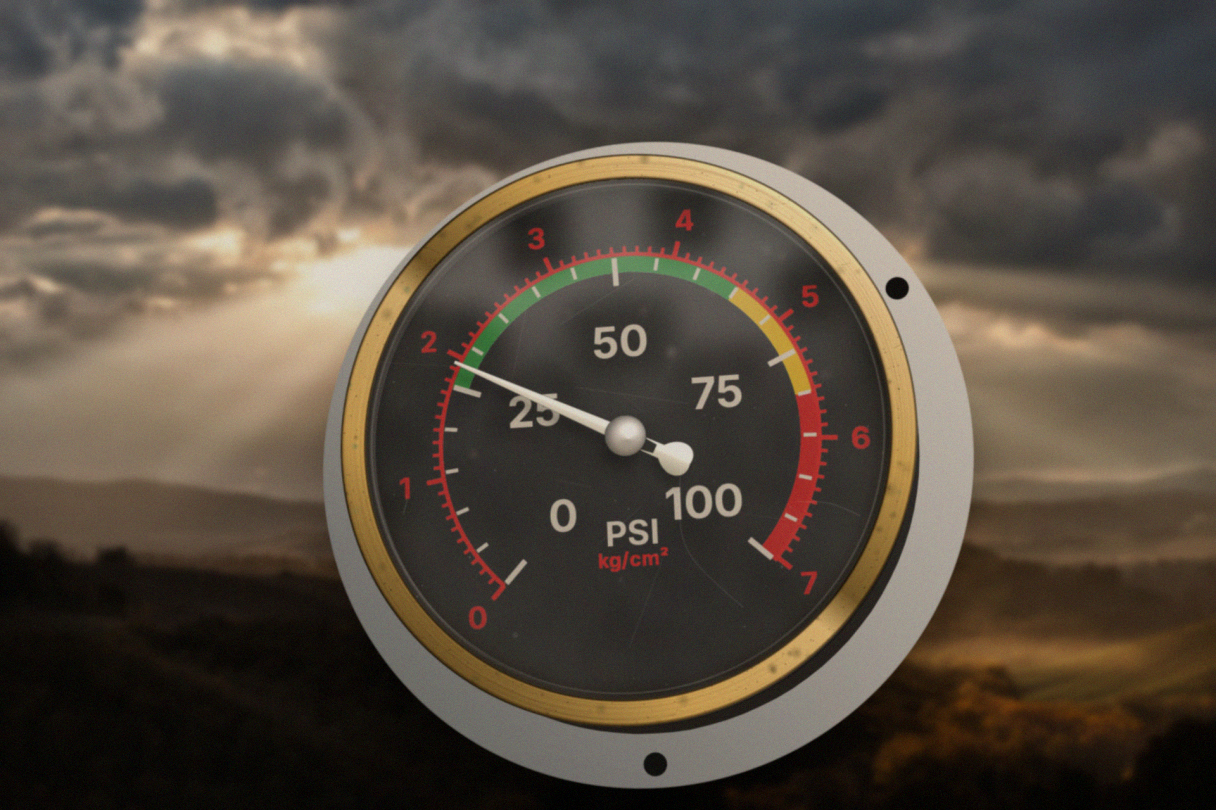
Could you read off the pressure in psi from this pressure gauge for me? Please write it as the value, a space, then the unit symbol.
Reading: 27.5 psi
